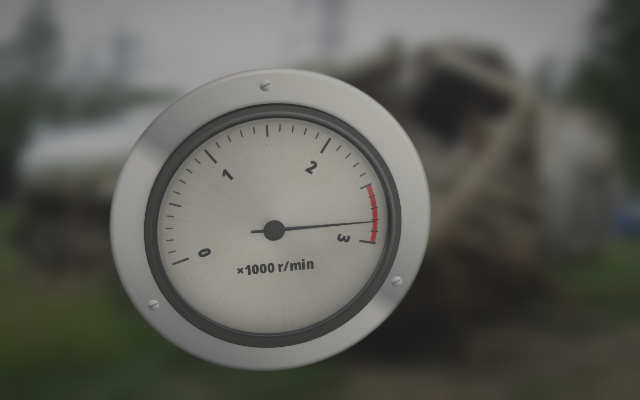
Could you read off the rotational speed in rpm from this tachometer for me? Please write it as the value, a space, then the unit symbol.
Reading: 2800 rpm
